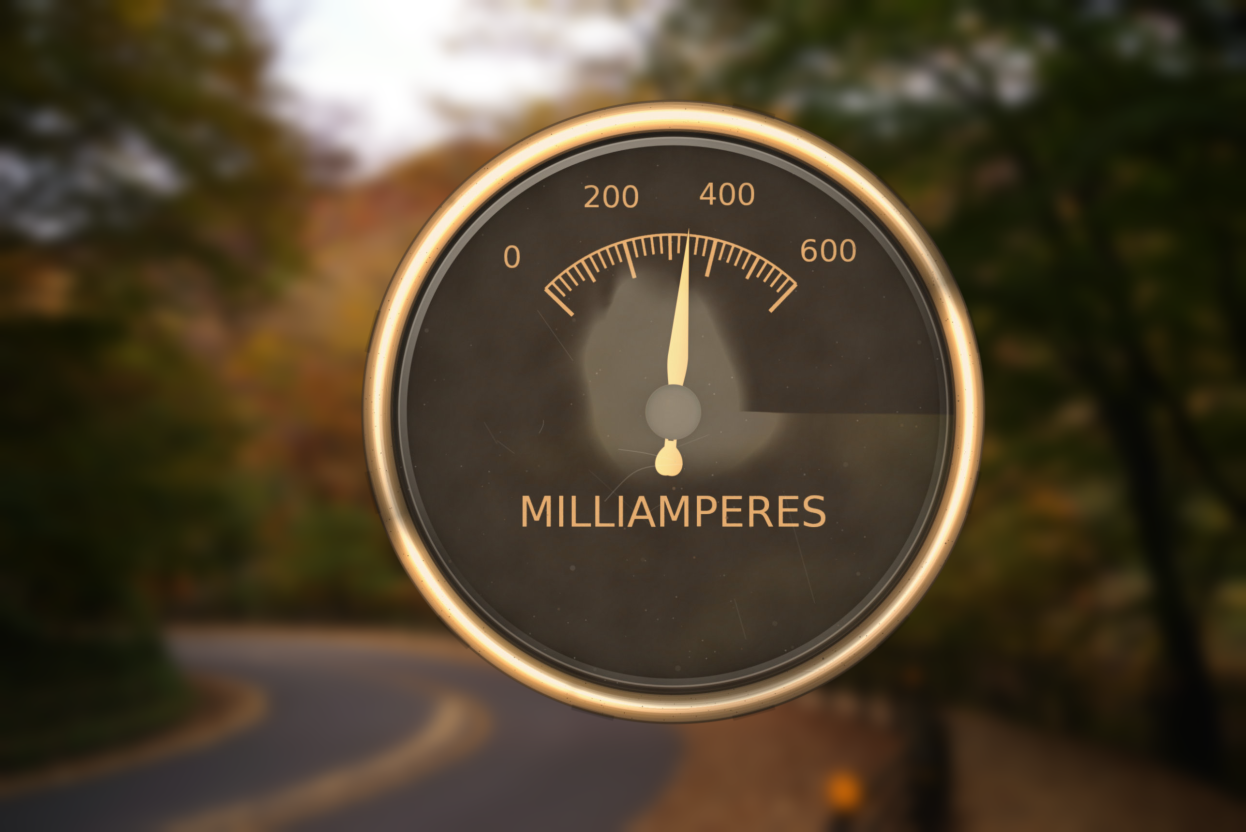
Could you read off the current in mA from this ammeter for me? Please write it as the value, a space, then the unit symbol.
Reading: 340 mA
